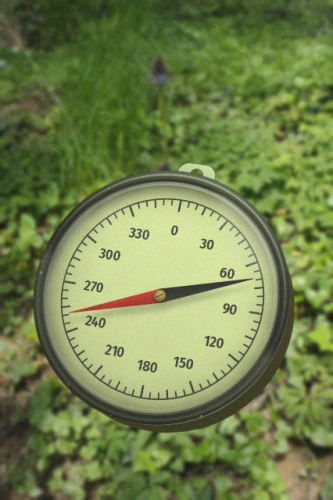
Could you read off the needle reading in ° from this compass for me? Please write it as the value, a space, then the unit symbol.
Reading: 250 °
